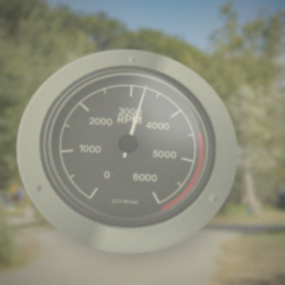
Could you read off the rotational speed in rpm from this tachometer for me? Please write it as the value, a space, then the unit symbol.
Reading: 3250 rpm
